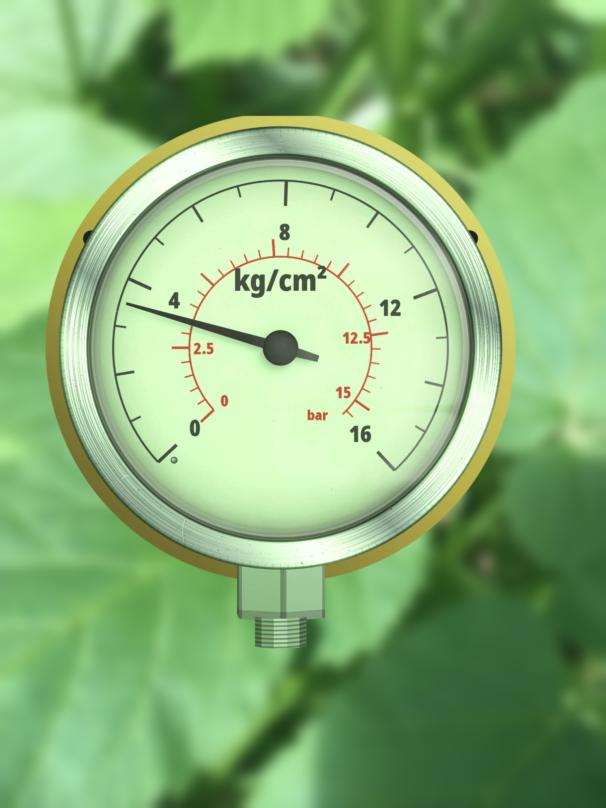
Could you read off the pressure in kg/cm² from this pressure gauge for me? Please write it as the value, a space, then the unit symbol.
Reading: 3.5 kg/cm²
